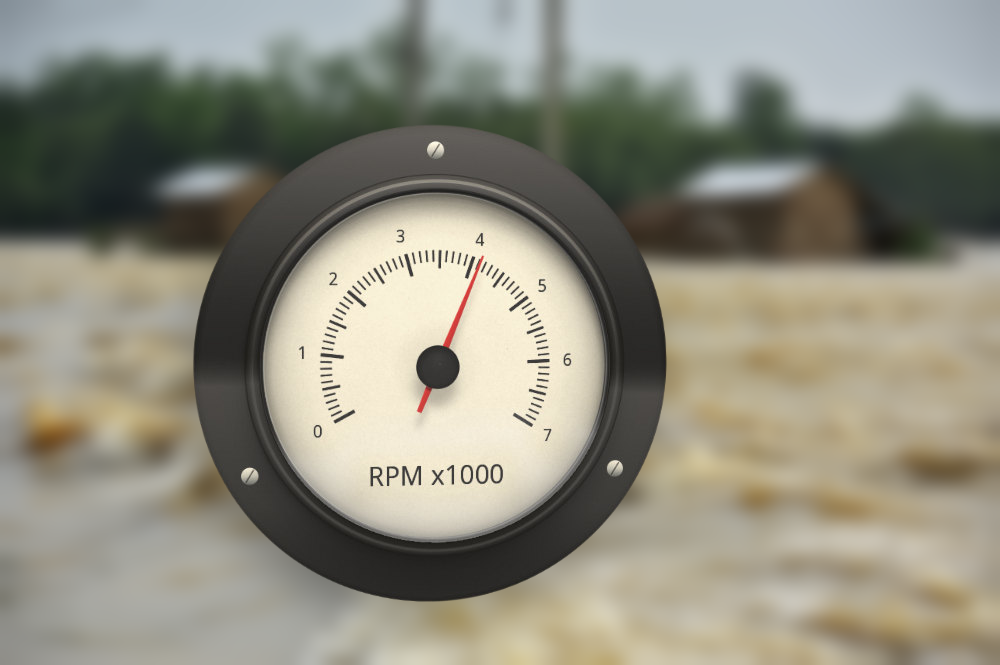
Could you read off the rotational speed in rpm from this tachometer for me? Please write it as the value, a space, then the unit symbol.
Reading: 4100 rpm
